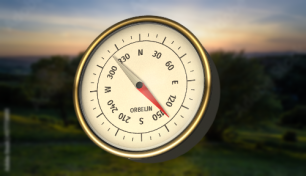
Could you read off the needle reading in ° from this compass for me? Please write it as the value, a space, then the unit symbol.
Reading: 140 °
